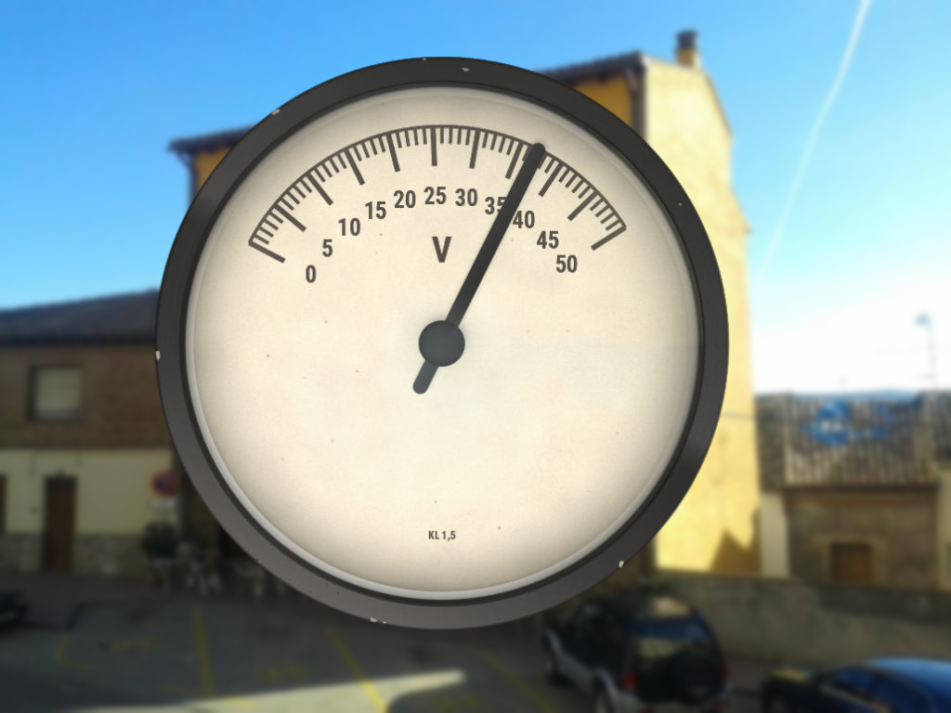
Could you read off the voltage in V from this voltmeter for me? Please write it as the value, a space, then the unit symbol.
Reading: 37 V
